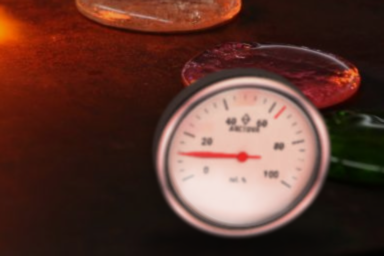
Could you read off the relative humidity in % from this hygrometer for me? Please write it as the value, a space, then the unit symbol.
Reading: 12 %
